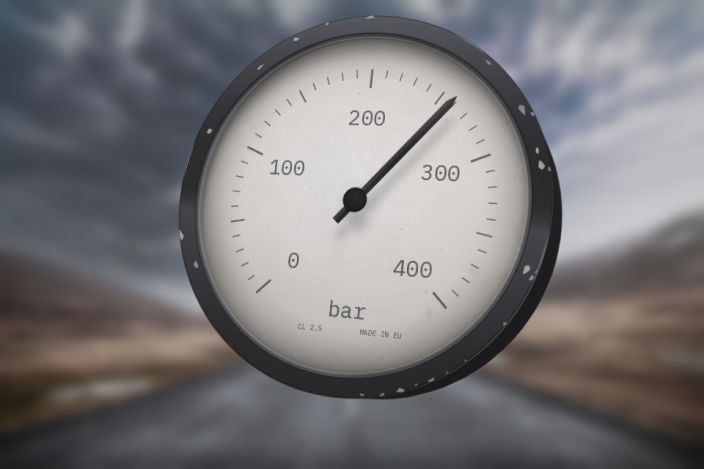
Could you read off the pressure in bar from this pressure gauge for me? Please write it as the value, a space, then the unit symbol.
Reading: 260 bar
